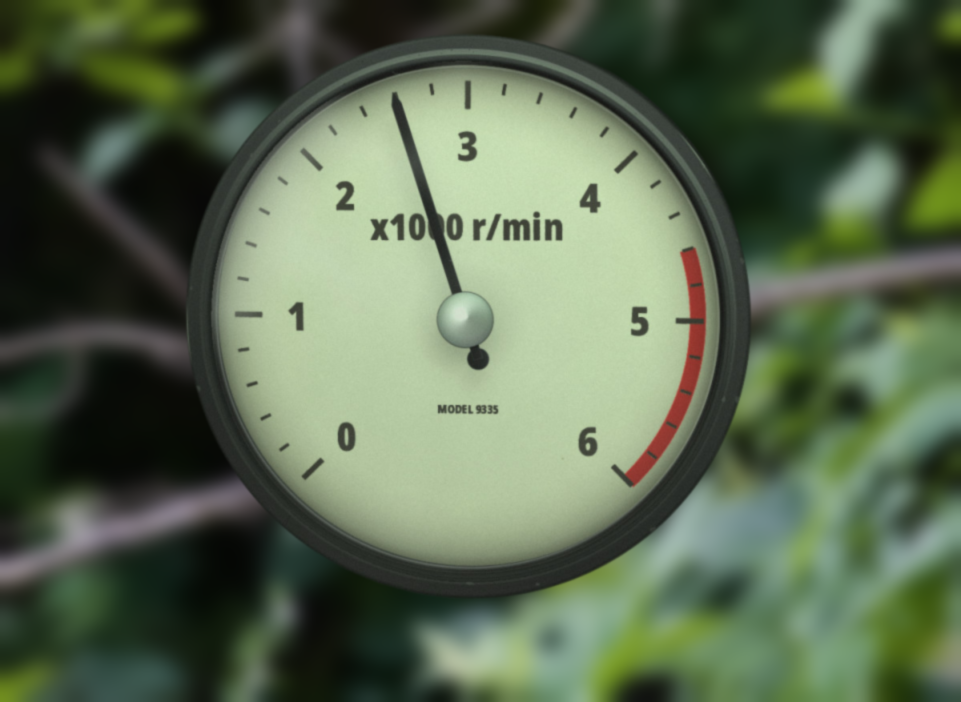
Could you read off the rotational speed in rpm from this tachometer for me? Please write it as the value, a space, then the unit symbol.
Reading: 2600 rpm
